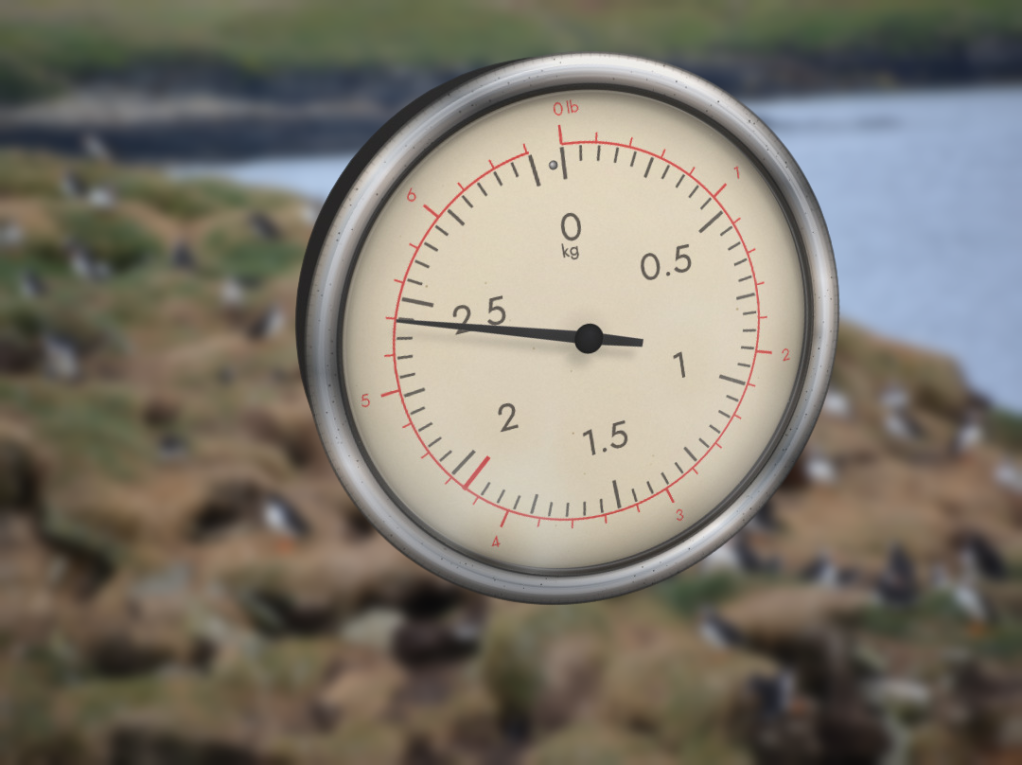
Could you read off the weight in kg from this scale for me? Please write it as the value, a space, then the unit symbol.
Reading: 2.45 kg
